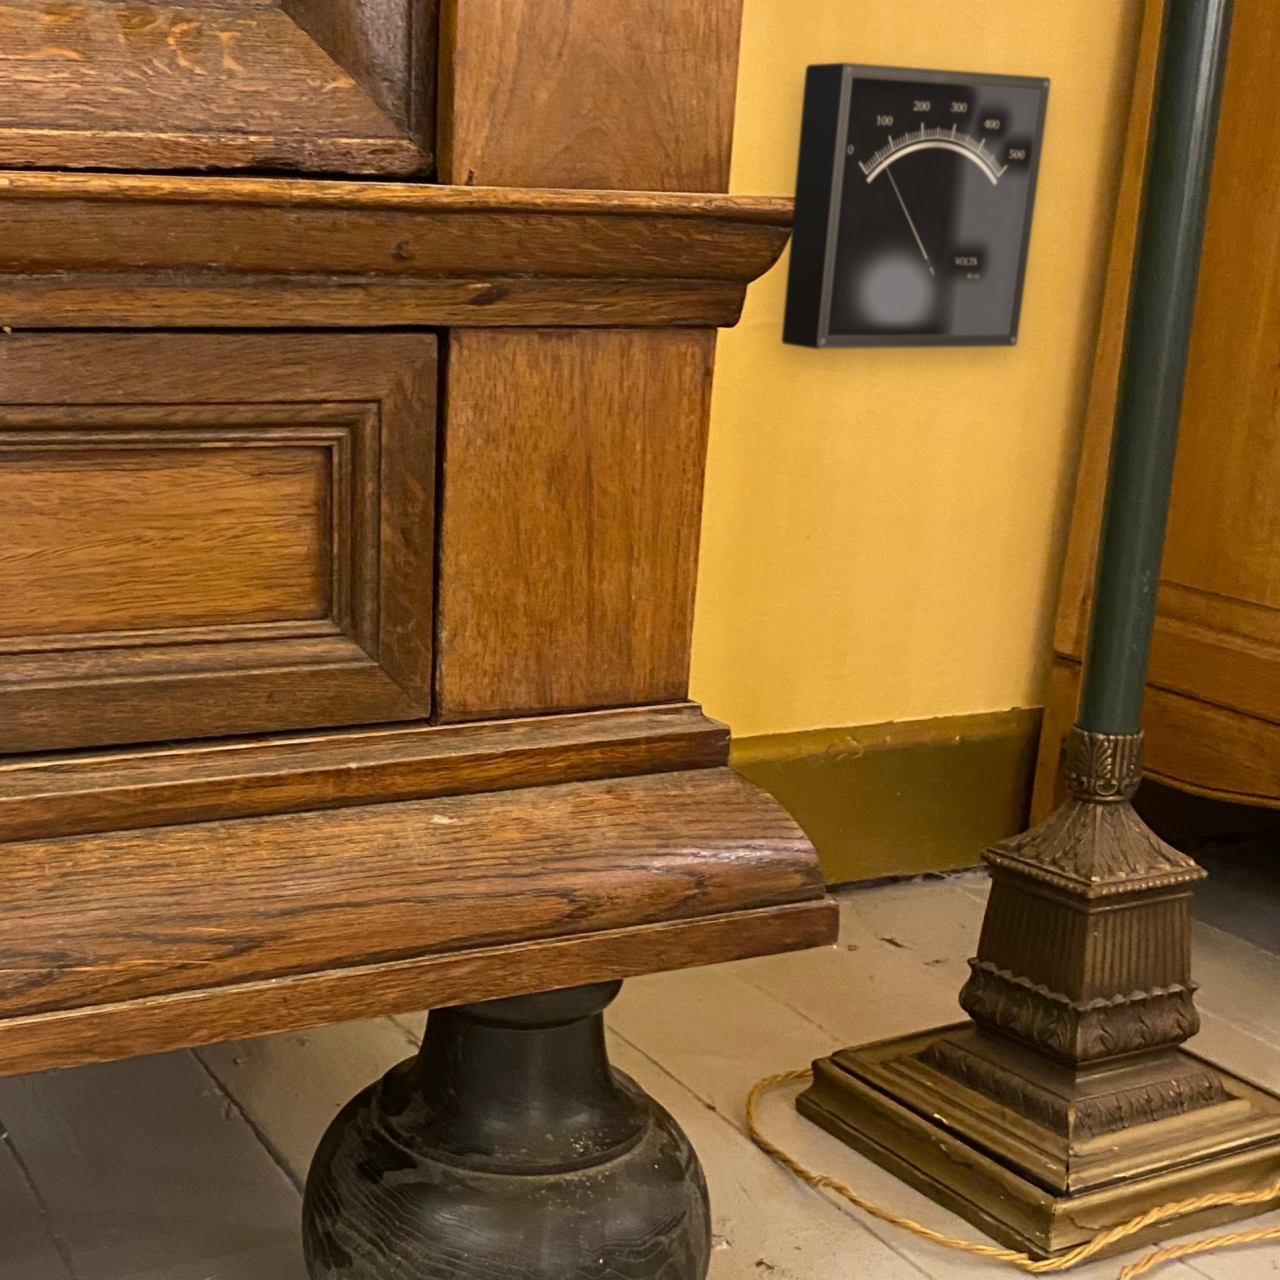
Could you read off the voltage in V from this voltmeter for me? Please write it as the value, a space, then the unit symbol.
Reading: 50 V
